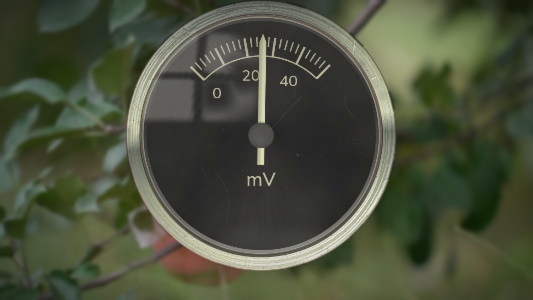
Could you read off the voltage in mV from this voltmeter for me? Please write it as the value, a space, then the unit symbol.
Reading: 26 mV
